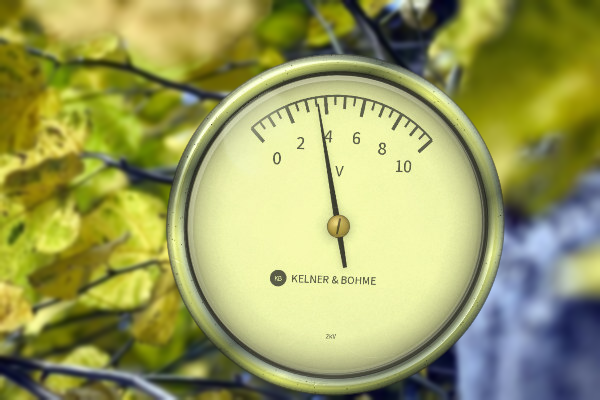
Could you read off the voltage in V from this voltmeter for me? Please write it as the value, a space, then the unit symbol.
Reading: 3.5 V
